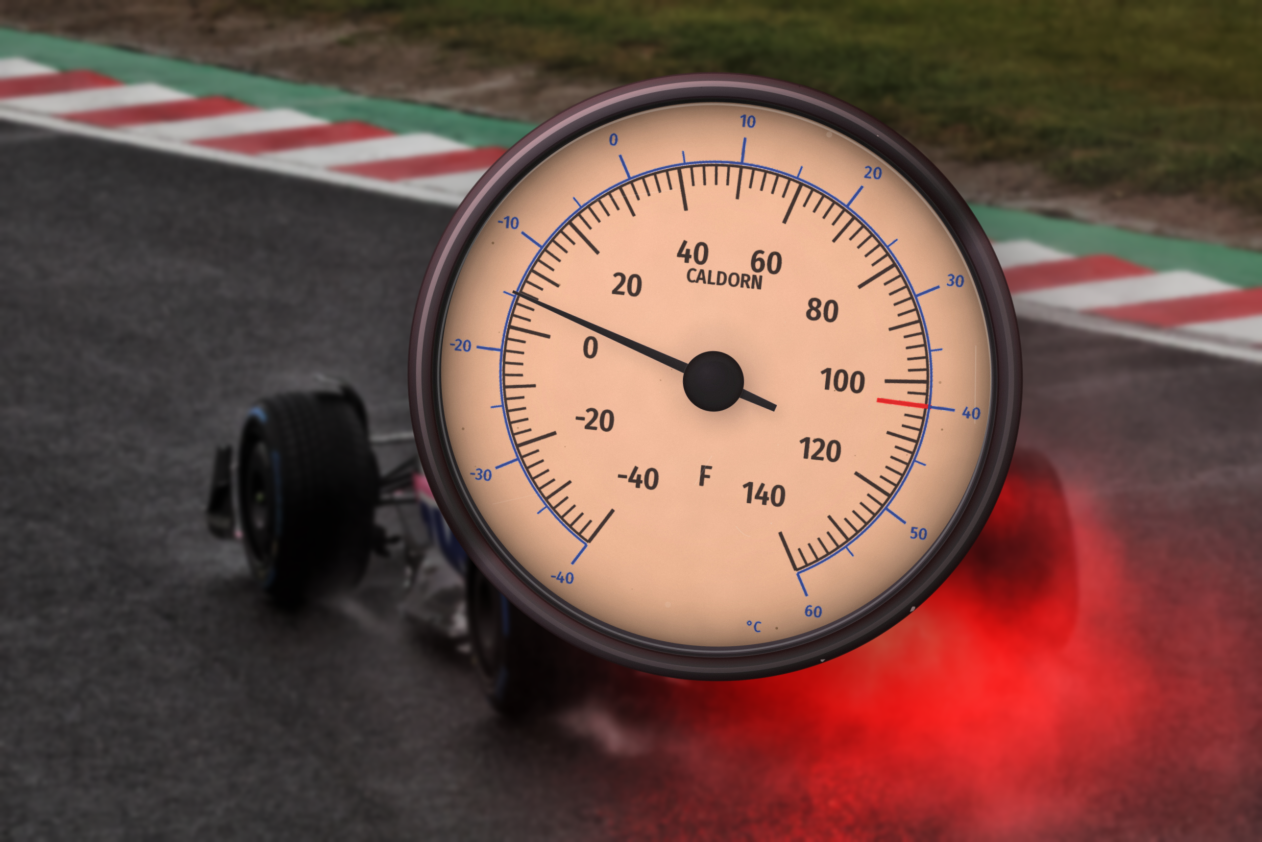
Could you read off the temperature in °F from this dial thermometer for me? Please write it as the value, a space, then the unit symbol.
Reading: 6 °F
